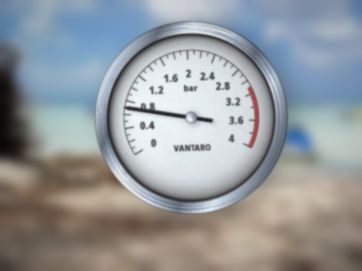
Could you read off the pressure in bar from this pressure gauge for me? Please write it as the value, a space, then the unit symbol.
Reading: 0.7 bar
